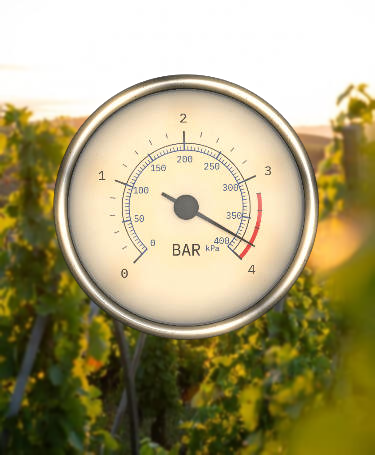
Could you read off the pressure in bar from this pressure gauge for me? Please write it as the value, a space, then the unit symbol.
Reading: 3.8 bar
